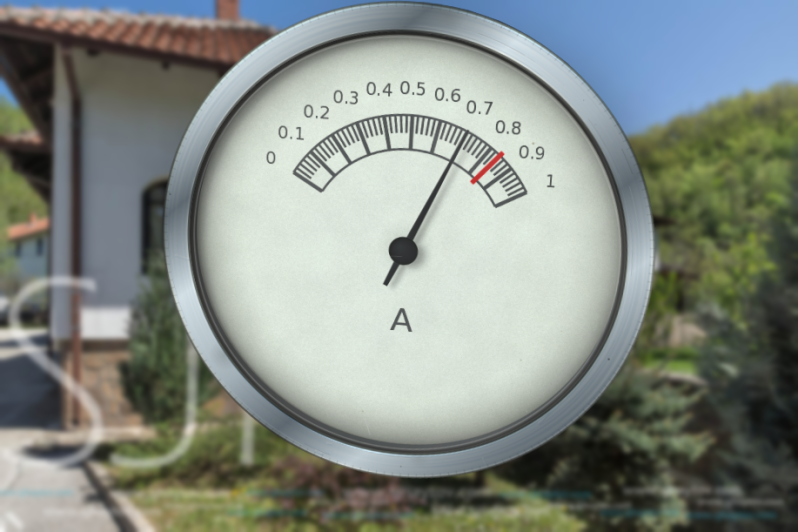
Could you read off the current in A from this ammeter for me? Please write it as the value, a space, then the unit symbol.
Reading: 0.7 A
